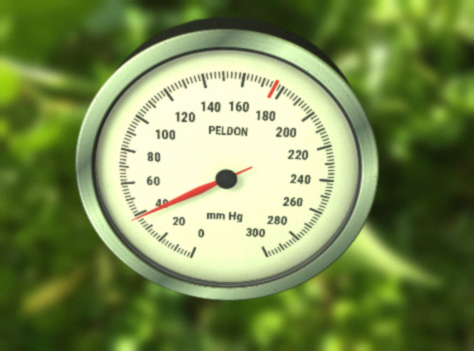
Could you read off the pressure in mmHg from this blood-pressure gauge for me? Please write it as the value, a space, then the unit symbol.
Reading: 40 mmHg
